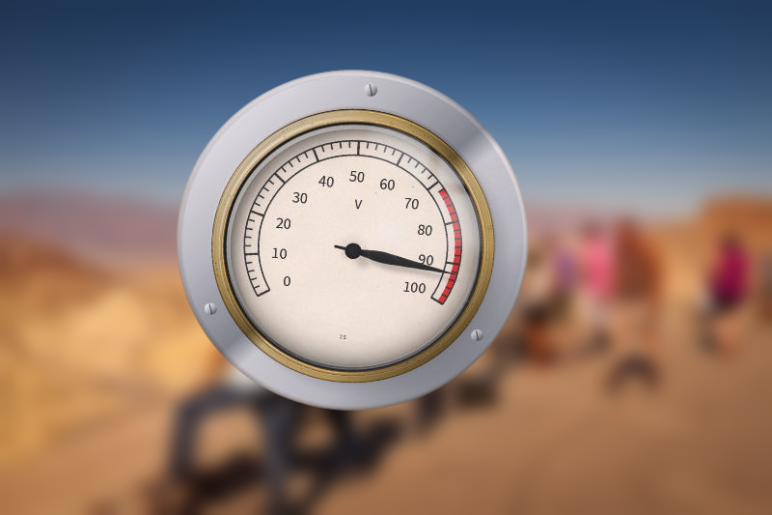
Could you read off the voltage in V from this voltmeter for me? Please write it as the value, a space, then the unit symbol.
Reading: 92 V
